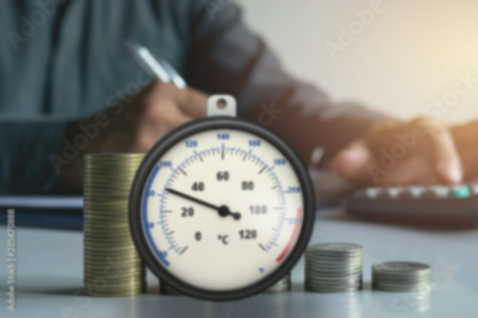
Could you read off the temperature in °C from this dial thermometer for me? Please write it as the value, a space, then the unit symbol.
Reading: 30 °C
